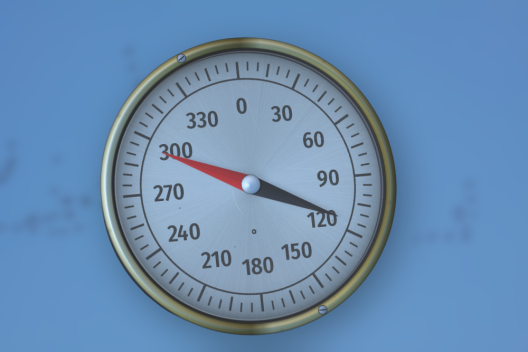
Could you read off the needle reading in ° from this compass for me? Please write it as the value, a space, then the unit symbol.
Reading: 295 °
